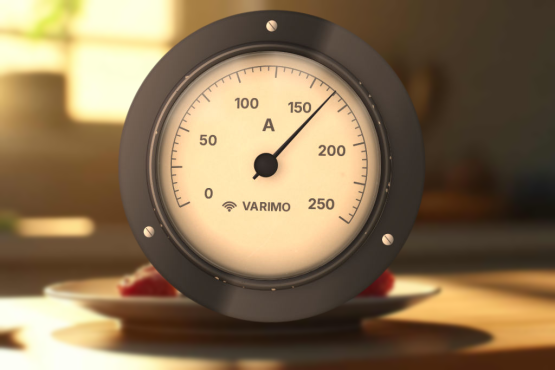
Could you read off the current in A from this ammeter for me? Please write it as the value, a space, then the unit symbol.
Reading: 165 A
